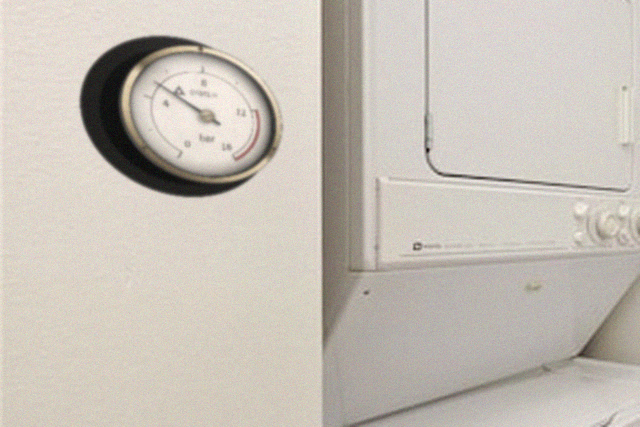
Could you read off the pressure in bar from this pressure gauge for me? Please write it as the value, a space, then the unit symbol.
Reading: 5 bar
